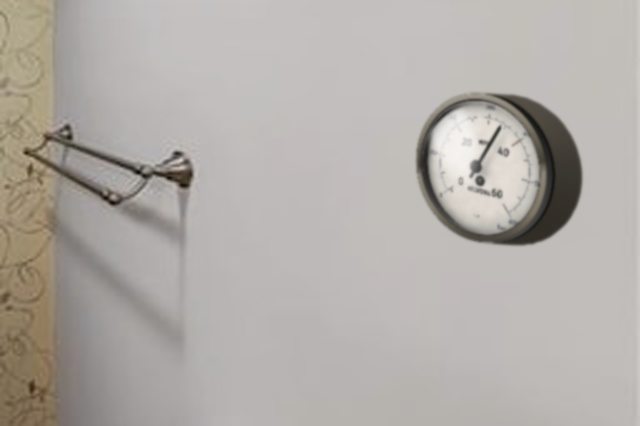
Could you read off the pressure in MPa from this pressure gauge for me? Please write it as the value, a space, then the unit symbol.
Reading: 35 MPa
